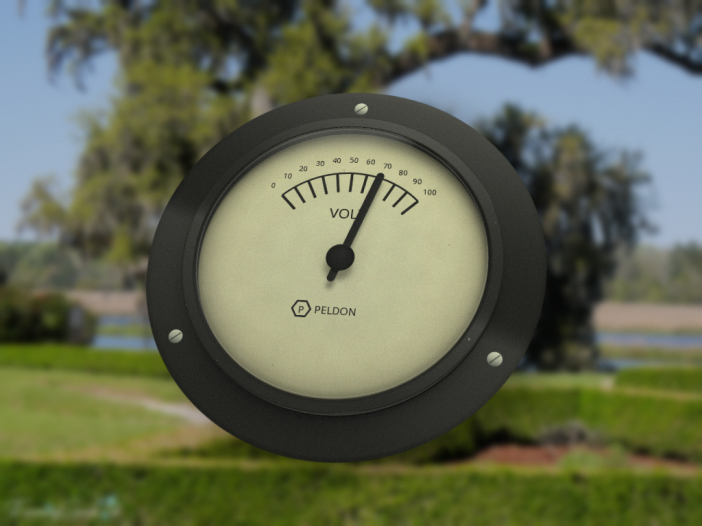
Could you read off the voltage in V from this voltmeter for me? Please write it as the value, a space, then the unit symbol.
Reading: 70 V
